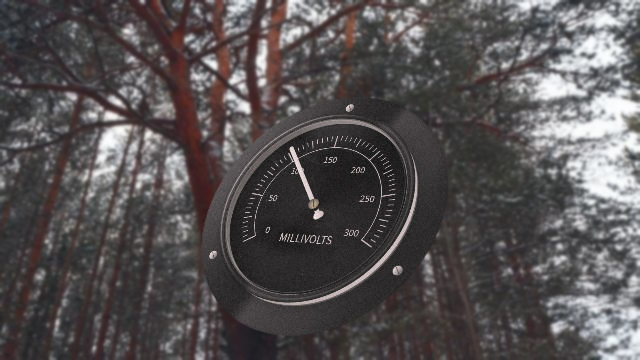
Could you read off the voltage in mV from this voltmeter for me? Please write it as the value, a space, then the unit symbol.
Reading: 105 mV
